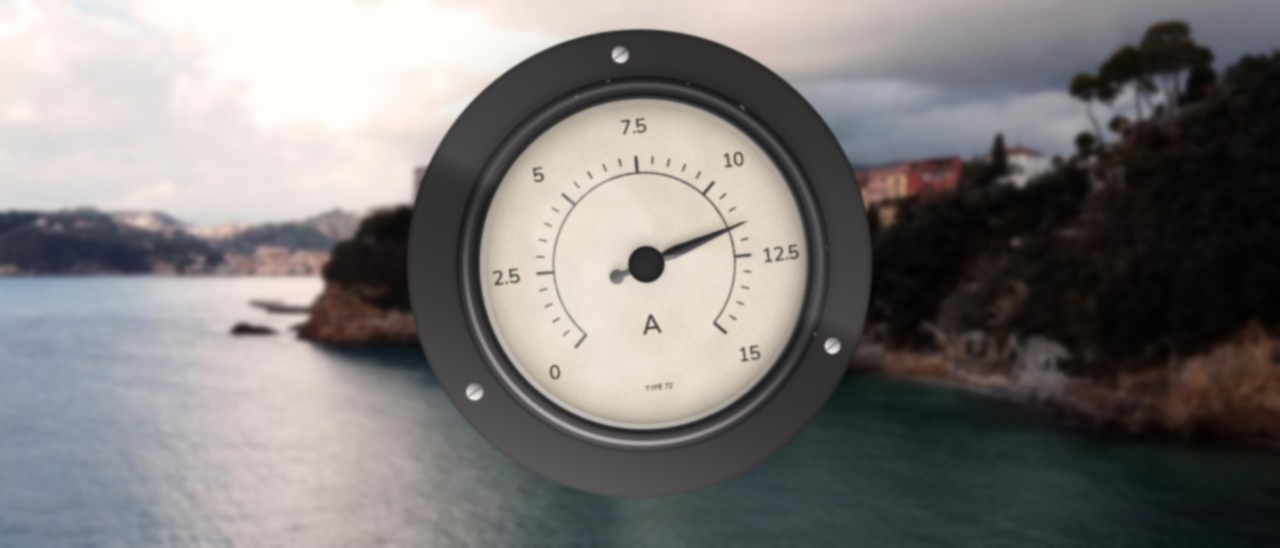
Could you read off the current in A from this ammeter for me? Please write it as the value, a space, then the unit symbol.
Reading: 11.5 A
